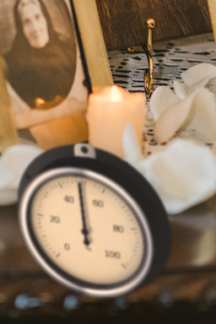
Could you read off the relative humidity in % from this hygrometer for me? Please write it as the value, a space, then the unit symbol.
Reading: 50 %
